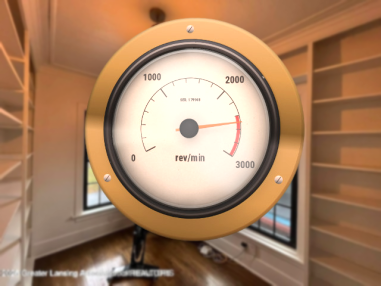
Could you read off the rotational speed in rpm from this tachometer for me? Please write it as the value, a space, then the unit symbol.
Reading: 2500 rpm
